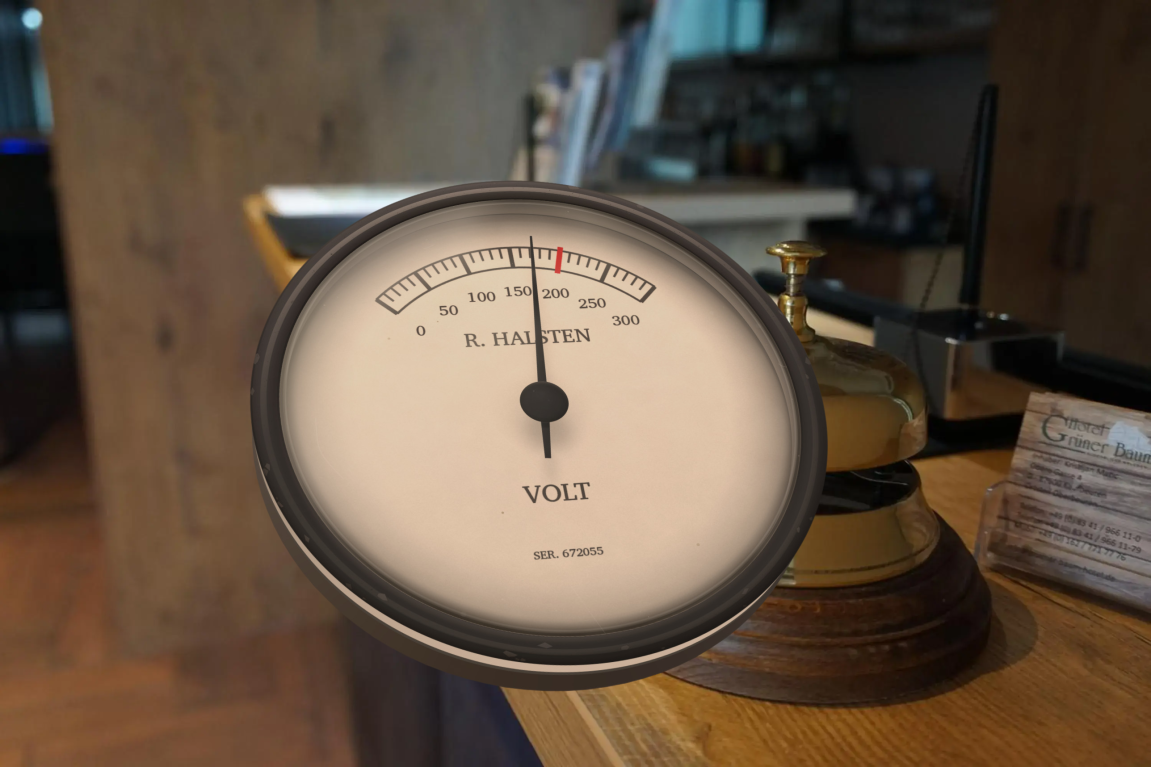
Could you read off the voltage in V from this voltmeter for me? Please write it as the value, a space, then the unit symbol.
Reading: 170 V
